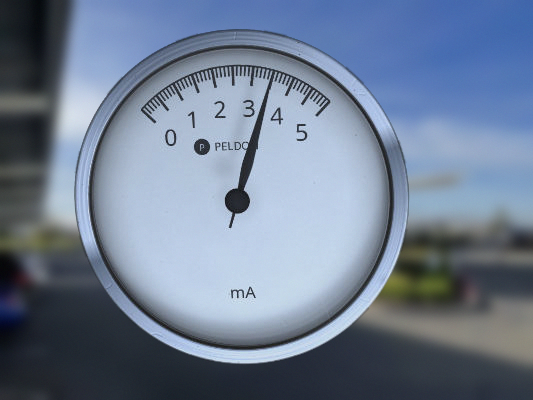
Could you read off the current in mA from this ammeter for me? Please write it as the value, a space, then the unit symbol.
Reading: 3.5 mA
